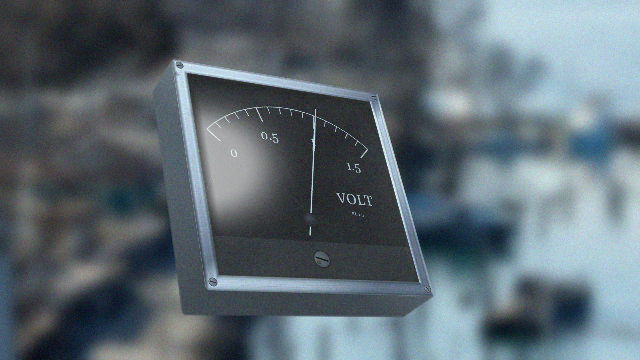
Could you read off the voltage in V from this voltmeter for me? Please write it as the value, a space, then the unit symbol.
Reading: 1 V
